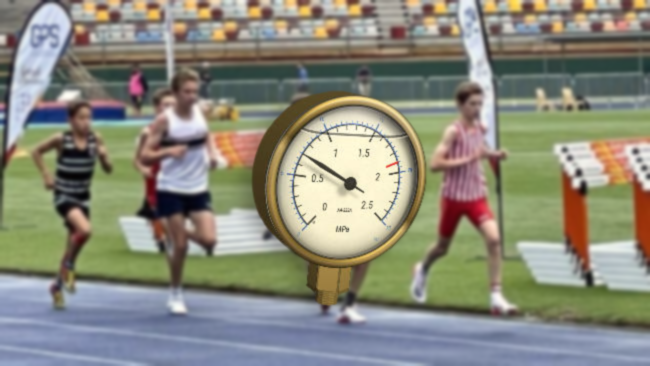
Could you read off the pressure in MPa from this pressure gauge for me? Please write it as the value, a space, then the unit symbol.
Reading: 0.7 MPa
